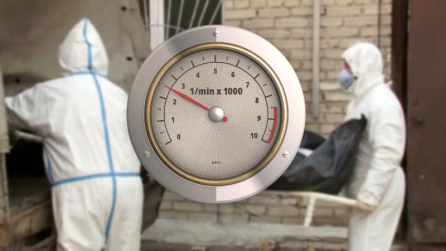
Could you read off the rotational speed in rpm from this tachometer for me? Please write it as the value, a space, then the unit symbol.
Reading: 2500 rpm
